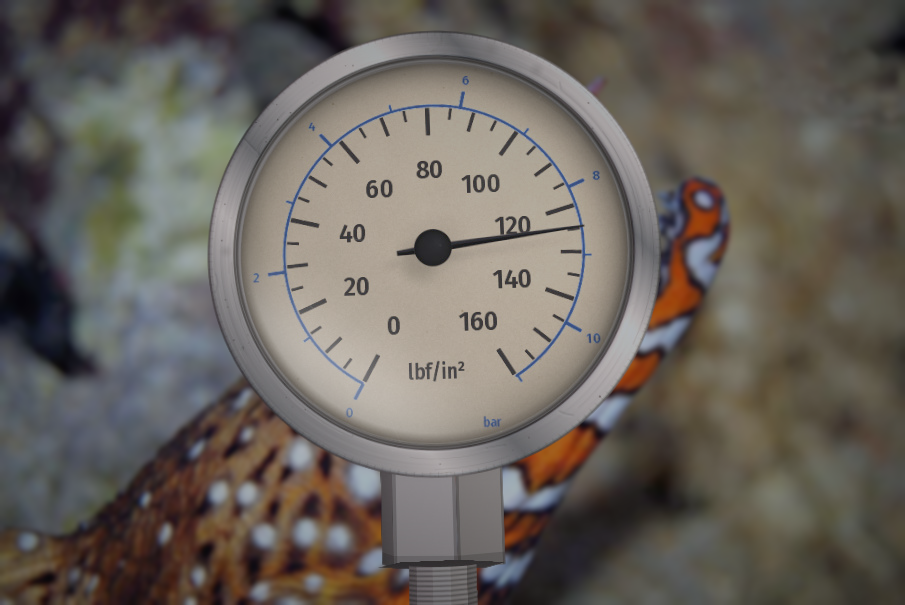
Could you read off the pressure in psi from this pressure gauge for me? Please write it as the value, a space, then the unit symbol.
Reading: 125 psi
